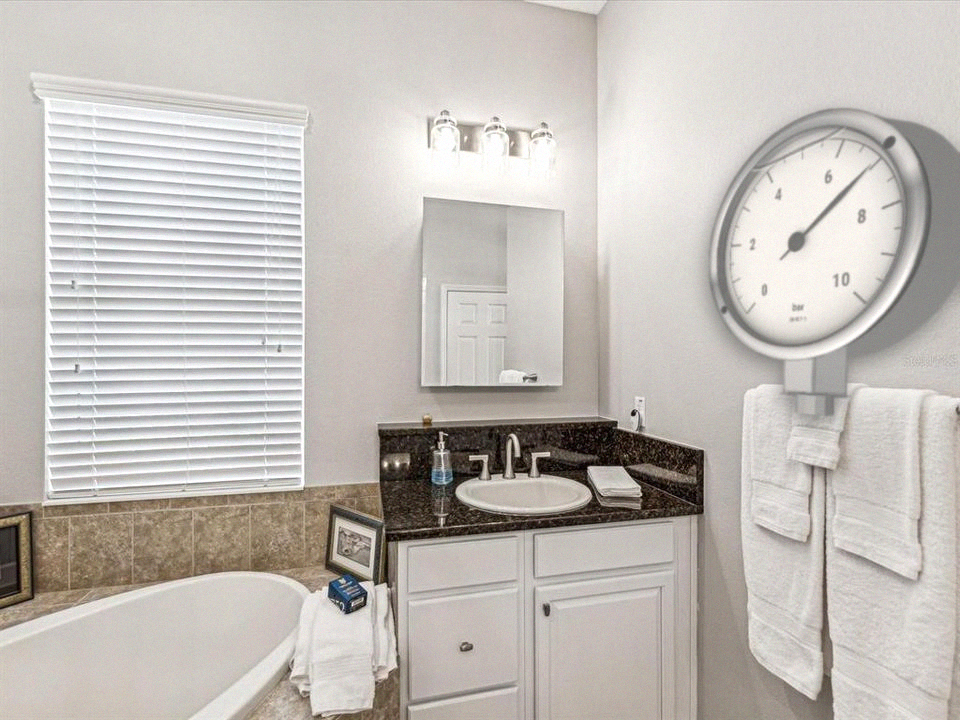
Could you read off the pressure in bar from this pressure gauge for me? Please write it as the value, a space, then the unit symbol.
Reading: 7 bar
